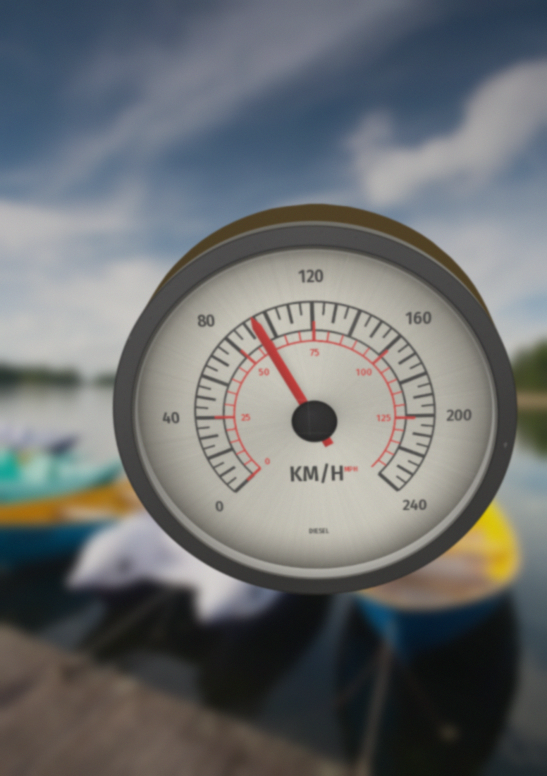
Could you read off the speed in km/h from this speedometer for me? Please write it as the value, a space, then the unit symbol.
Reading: 95 km/h
